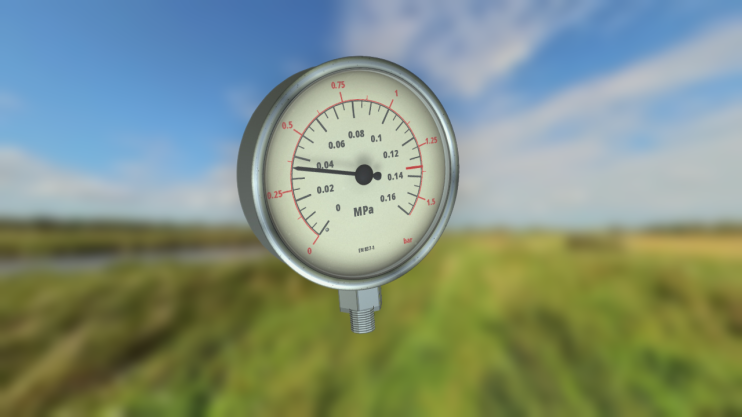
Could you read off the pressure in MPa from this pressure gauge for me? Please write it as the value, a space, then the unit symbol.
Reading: 0.035 MPa
